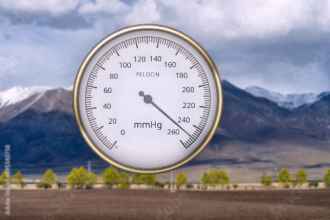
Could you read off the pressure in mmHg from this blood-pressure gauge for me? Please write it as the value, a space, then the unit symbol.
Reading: 250 mmHg
